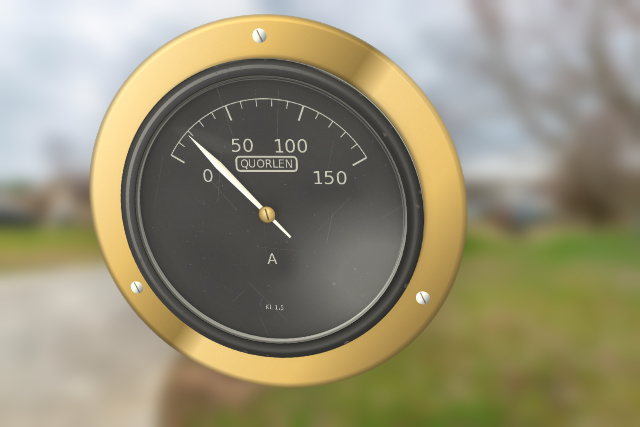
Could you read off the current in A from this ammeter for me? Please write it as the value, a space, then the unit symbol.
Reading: 20 A
